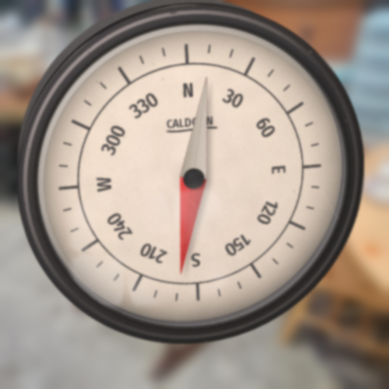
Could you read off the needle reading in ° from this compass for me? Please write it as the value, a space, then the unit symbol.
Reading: 190 °
